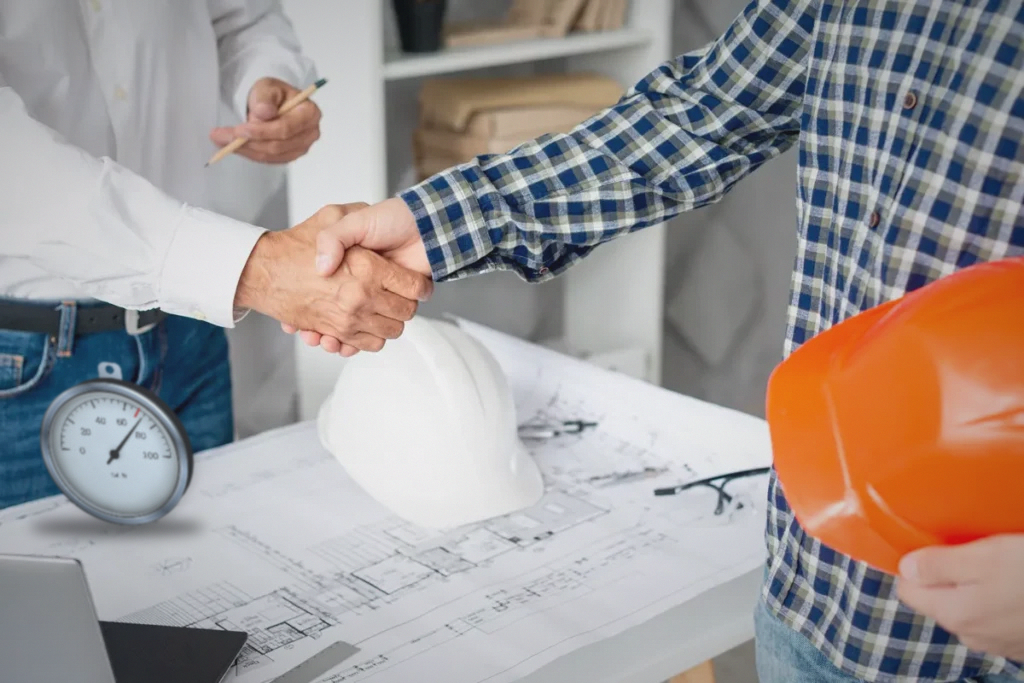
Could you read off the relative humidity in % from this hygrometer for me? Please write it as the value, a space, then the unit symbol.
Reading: 72 %
